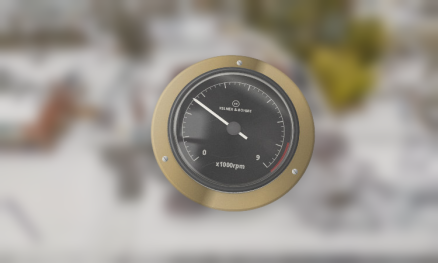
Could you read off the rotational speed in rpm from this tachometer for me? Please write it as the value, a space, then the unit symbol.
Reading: 2600 rpm
